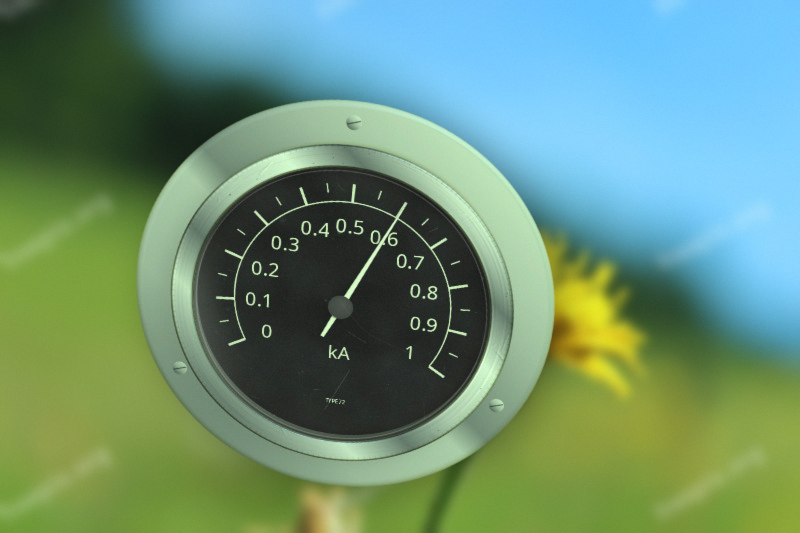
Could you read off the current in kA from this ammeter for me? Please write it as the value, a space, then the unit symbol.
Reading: 0.6 kA
